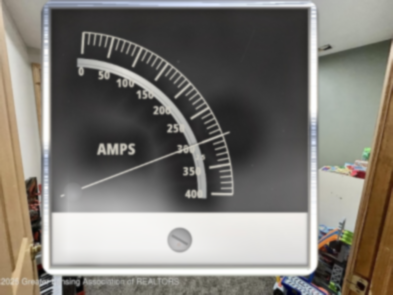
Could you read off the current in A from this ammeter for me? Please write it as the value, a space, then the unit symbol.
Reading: 300 A
